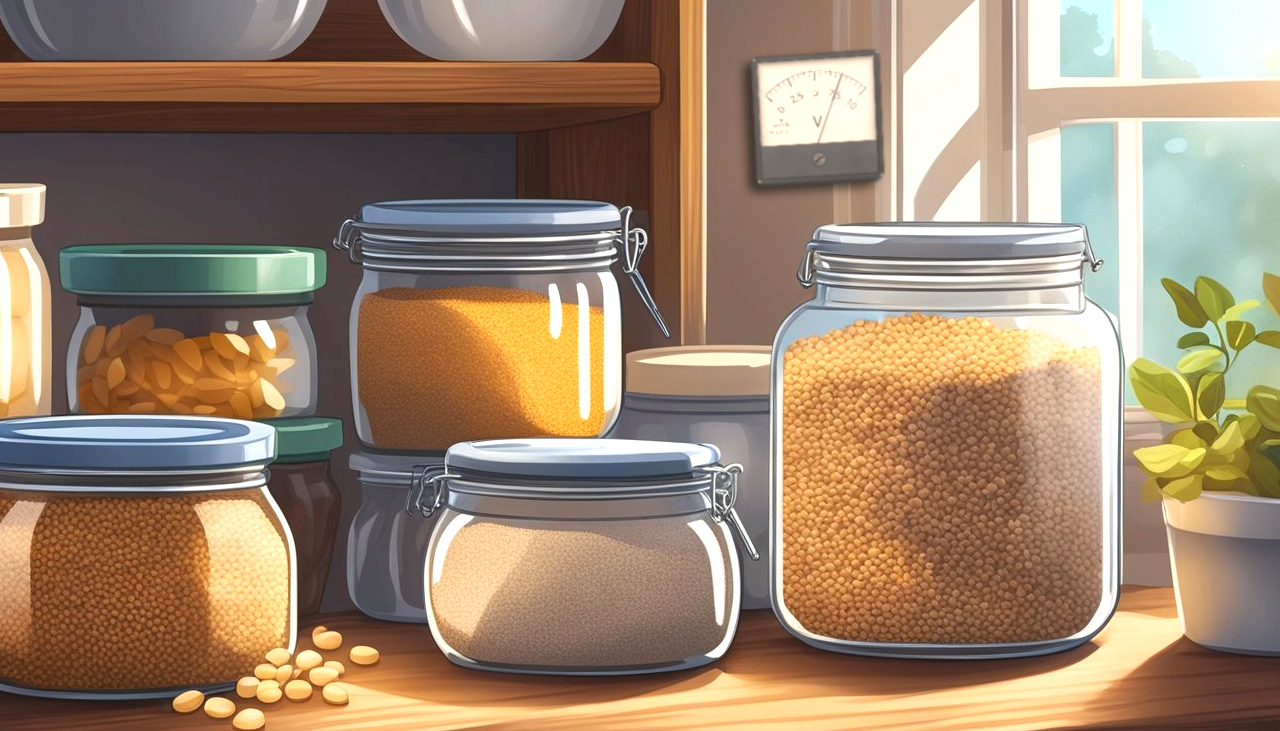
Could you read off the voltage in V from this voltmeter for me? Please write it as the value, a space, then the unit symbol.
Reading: 7.5 V
